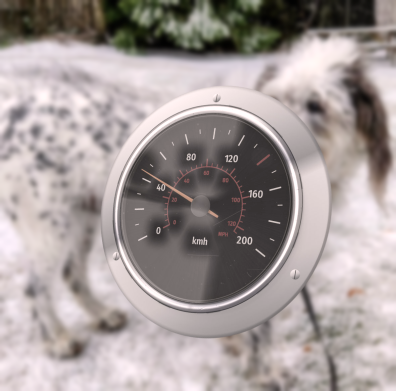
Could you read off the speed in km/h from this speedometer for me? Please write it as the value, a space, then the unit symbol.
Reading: 45 km/h
